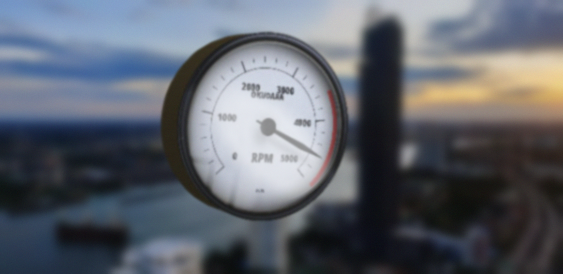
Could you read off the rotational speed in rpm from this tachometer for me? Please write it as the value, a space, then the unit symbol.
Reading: 4600 rpm
